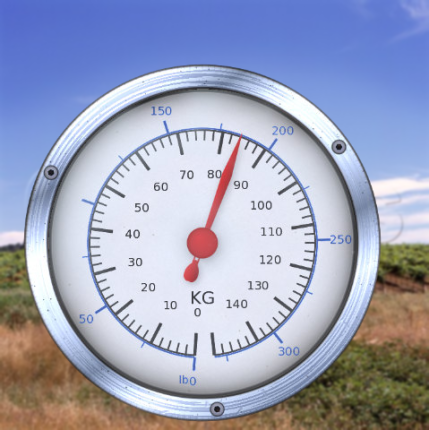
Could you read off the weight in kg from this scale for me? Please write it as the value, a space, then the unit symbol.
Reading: 84 kg
